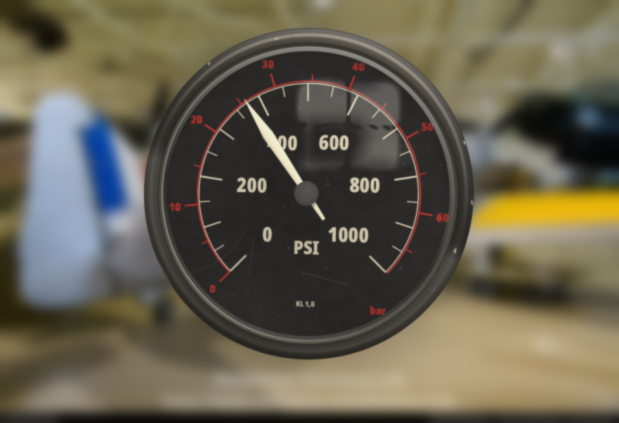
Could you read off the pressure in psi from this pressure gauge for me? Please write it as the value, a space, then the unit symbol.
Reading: 375 psi
